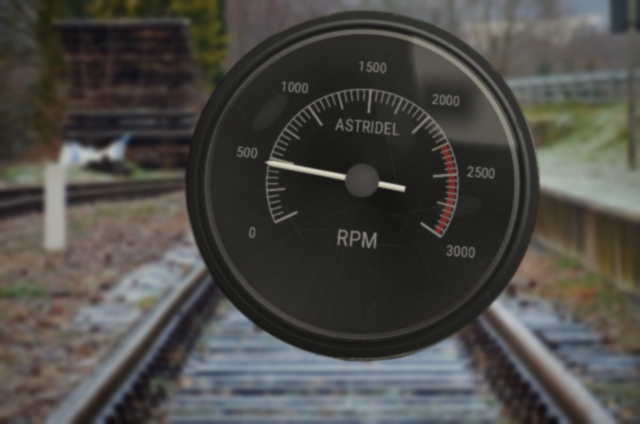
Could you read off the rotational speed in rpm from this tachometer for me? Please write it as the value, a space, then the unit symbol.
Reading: 450 rpm
